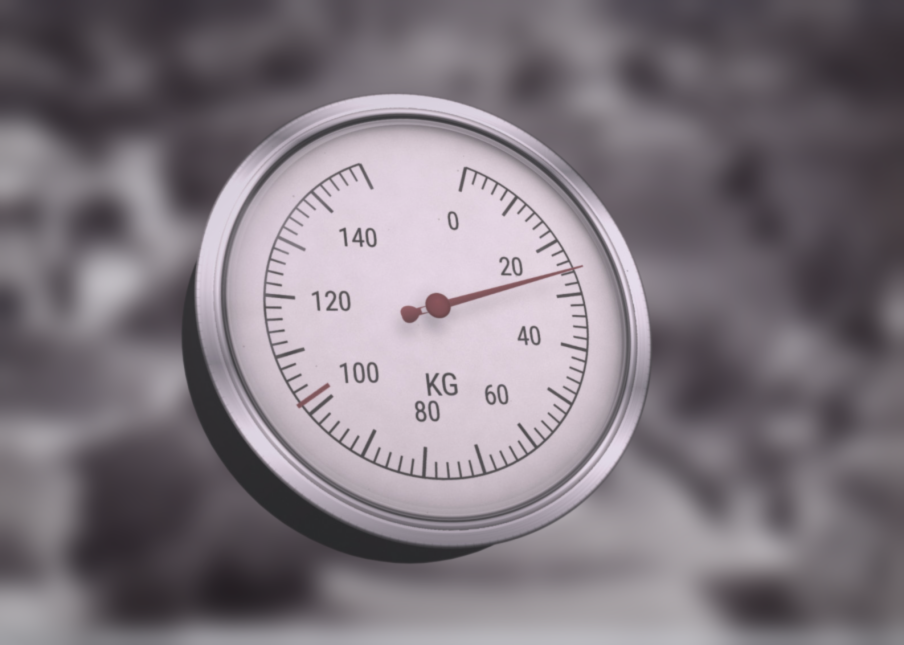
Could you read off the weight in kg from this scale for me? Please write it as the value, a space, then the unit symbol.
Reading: 26 kg
